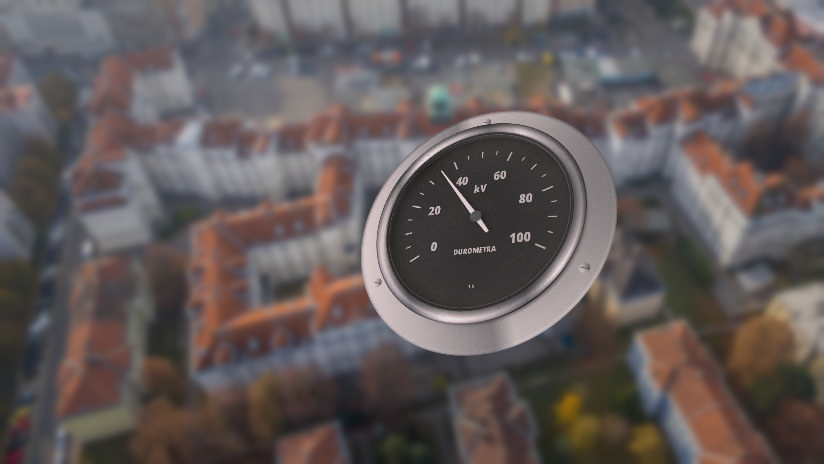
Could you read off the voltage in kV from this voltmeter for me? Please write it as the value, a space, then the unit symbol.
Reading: 35 kV
